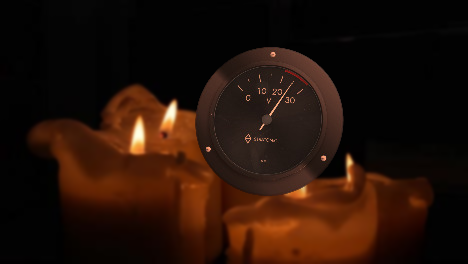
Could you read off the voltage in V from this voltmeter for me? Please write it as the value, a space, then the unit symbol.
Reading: 25 V
